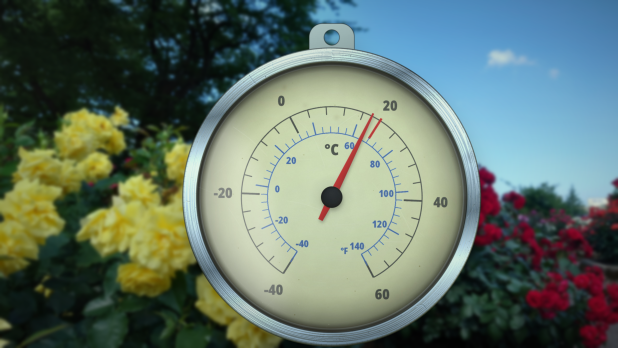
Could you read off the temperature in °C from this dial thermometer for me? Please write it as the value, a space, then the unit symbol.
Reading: 18 °C
